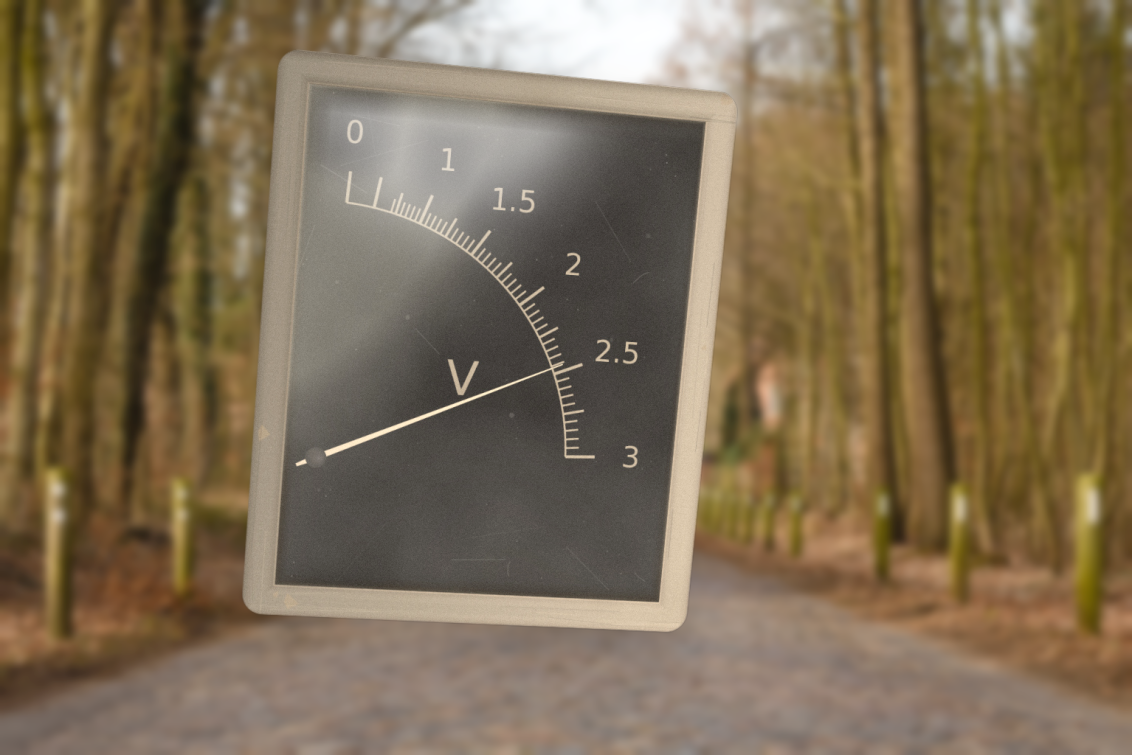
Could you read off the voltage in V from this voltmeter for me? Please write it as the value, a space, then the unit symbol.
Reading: 2.45 V
